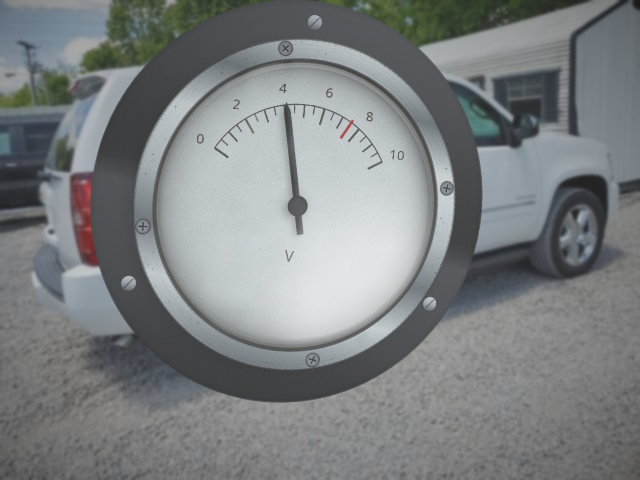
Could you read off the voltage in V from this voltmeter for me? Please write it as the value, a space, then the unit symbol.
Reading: 4 V
